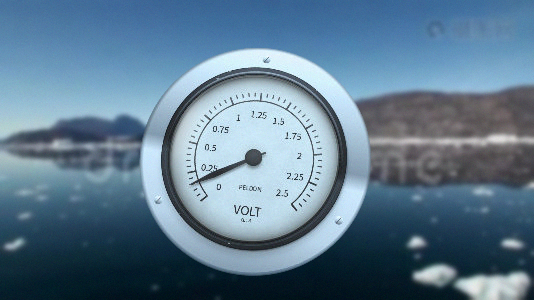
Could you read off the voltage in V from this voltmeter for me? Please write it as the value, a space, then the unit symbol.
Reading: 0.15 V
